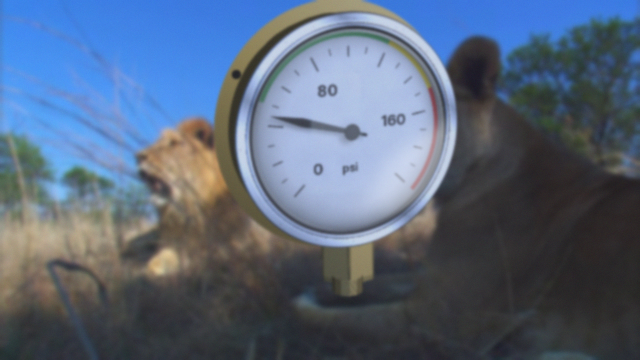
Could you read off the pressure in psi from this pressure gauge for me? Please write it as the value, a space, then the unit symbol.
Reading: 45 psi
